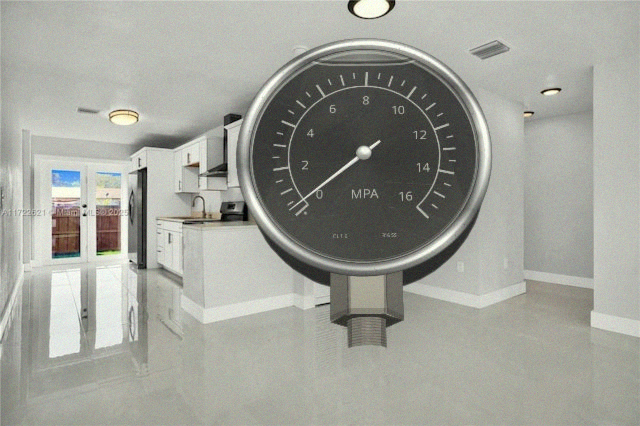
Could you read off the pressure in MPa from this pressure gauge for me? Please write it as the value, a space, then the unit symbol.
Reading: 0.25 MPa
